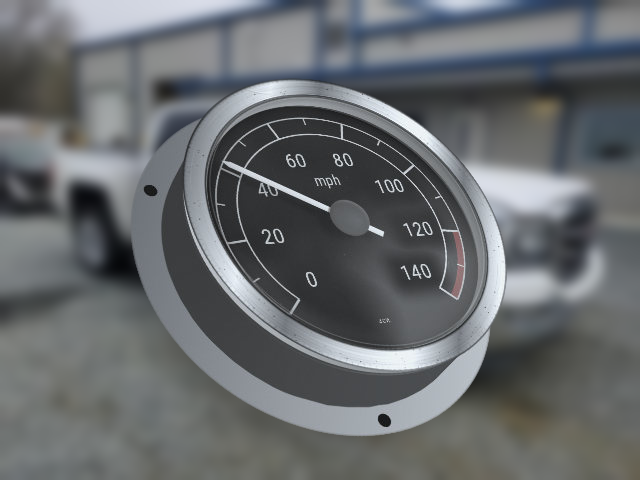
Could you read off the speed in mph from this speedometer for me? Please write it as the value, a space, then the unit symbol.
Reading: 40 mph
